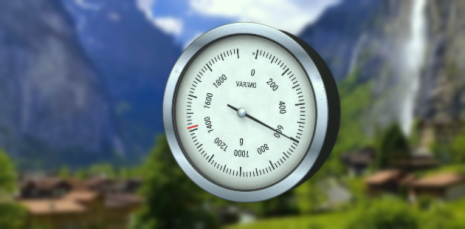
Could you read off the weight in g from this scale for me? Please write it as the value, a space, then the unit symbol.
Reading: 600 g
